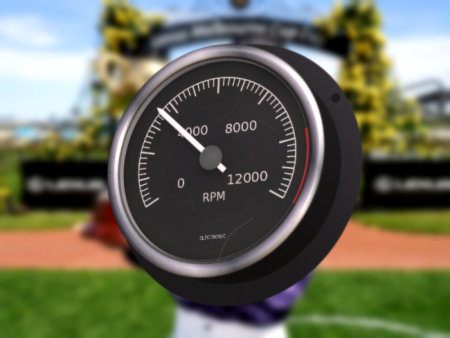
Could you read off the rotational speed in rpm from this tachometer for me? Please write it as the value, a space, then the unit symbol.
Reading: 3600 rpm
